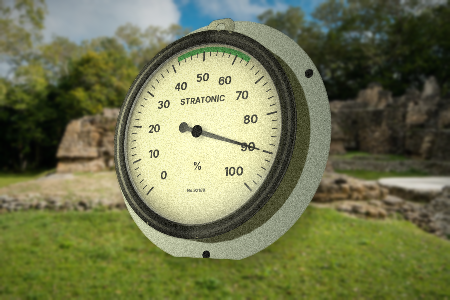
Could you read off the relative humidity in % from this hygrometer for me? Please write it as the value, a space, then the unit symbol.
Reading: 90 %
